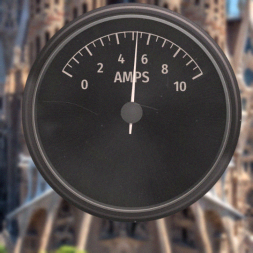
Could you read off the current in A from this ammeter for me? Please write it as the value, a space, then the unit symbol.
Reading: 5.25 A
